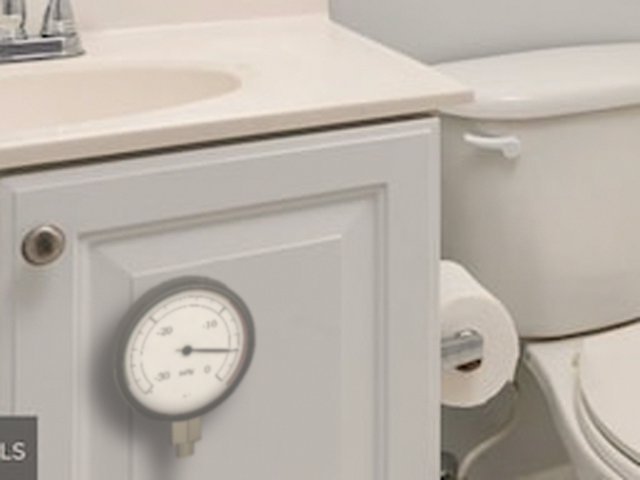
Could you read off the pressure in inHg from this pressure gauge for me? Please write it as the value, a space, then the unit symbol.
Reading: -4 inHg
